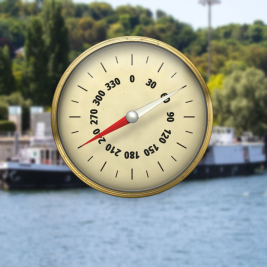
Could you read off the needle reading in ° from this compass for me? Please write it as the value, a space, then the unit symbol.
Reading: 240 °
